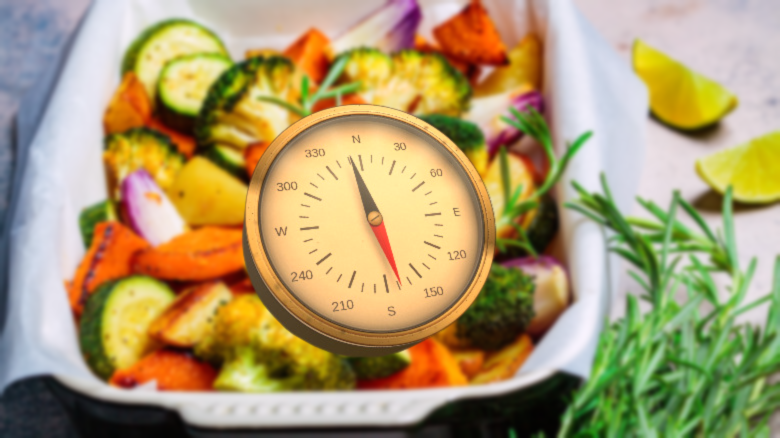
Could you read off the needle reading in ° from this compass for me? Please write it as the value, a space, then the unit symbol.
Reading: 170 °
